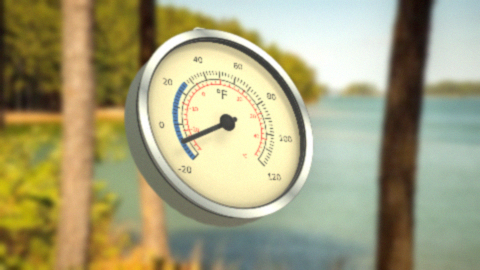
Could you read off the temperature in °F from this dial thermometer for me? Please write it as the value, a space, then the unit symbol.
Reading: -10 °F
